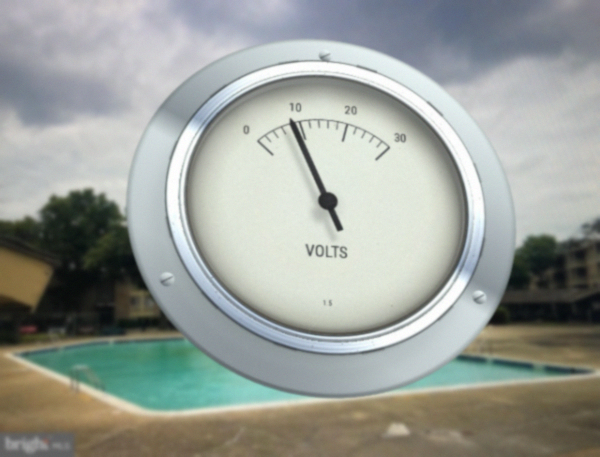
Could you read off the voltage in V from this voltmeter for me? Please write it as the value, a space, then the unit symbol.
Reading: 8 V
